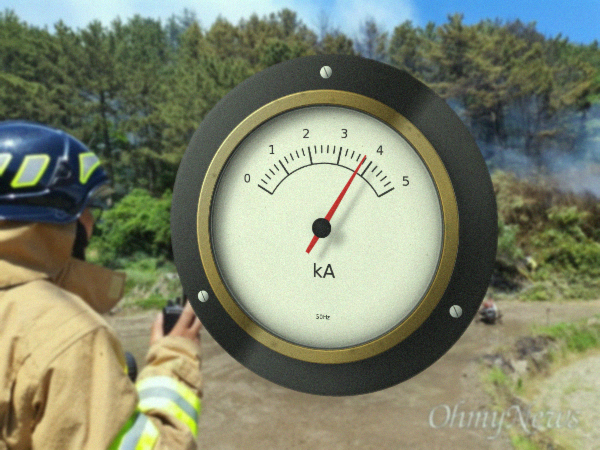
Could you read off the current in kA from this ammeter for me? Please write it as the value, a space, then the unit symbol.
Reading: 3.8 kA
